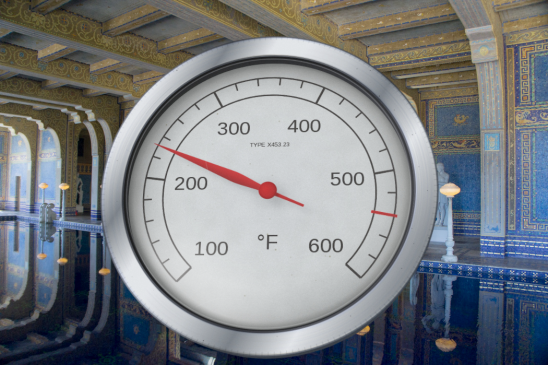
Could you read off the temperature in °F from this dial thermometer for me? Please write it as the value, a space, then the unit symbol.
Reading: 230 °F
